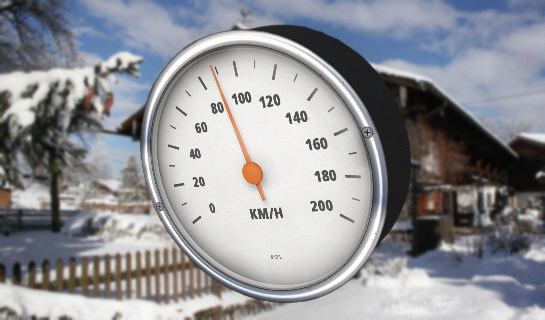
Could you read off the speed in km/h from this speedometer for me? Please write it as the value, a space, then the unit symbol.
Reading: 90 km/h
